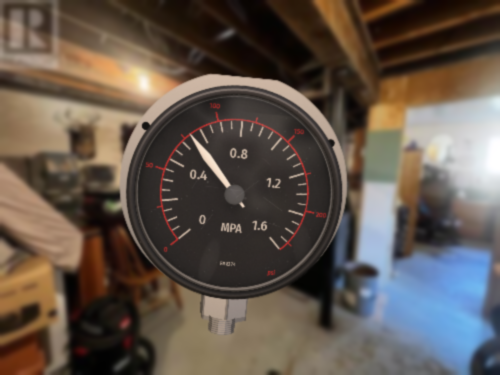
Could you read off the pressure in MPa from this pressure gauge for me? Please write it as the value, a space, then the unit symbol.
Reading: 0.55 MPa
